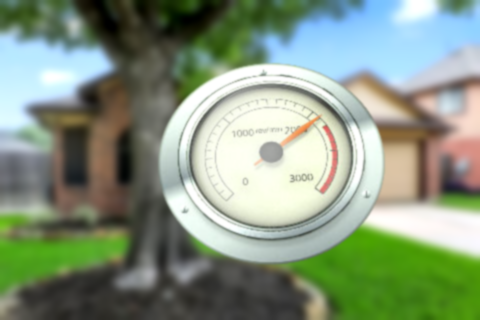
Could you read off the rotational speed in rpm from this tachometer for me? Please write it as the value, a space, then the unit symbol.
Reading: 2100 rpm
